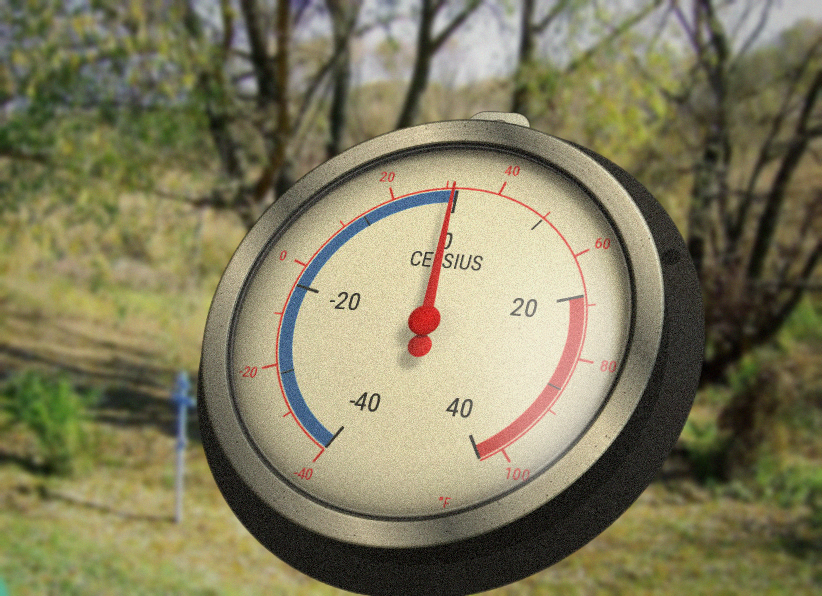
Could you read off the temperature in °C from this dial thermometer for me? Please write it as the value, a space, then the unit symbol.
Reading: 0 °C
